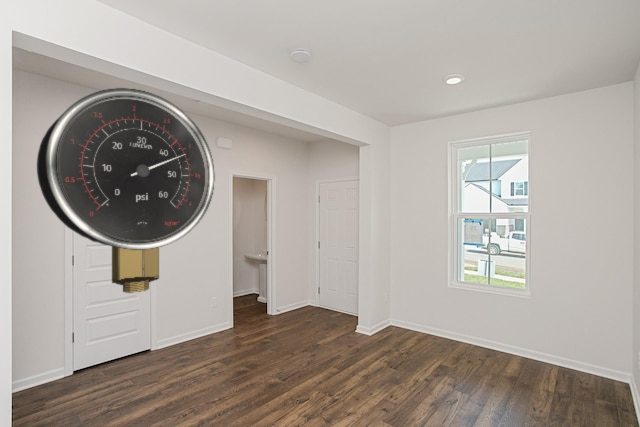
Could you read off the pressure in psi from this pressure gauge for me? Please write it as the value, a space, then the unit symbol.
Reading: 44 psi
